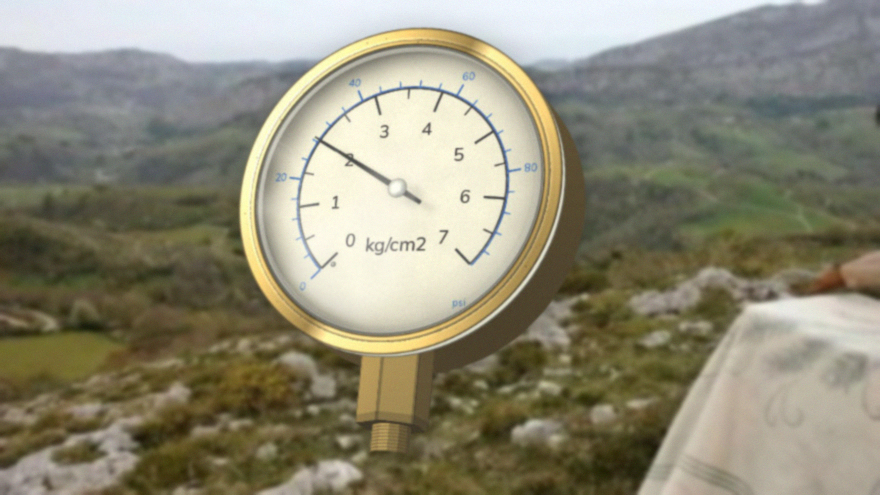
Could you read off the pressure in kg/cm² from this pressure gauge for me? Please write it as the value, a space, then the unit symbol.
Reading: 2 kg/cm²
